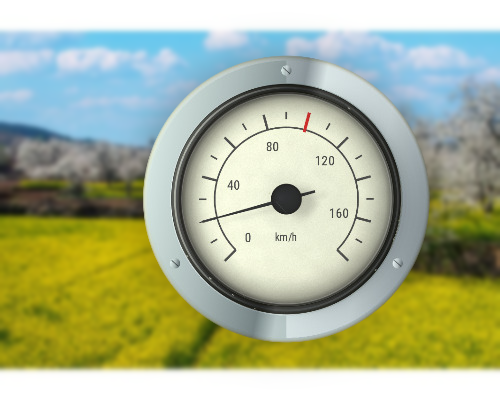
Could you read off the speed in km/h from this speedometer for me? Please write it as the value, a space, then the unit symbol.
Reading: 20 km/h
